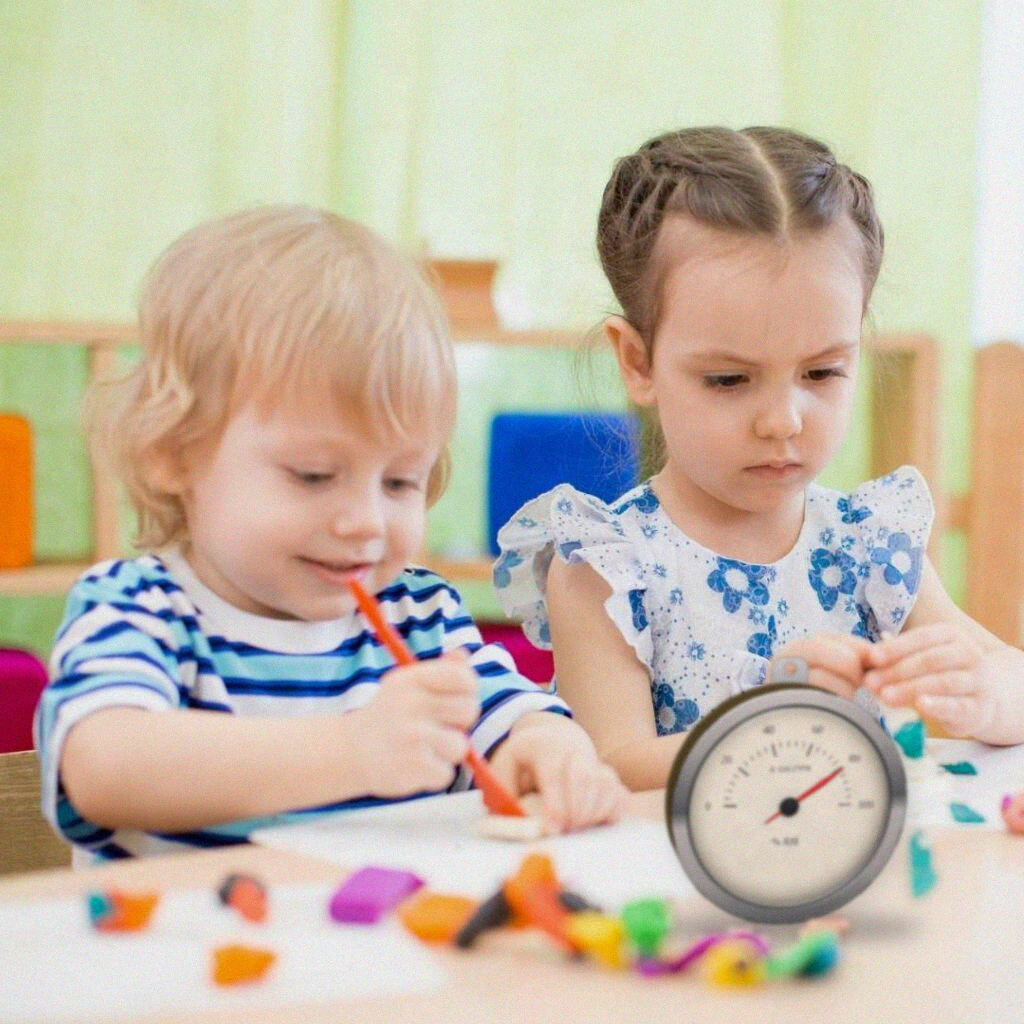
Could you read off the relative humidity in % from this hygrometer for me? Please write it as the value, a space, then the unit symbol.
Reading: 80 %
